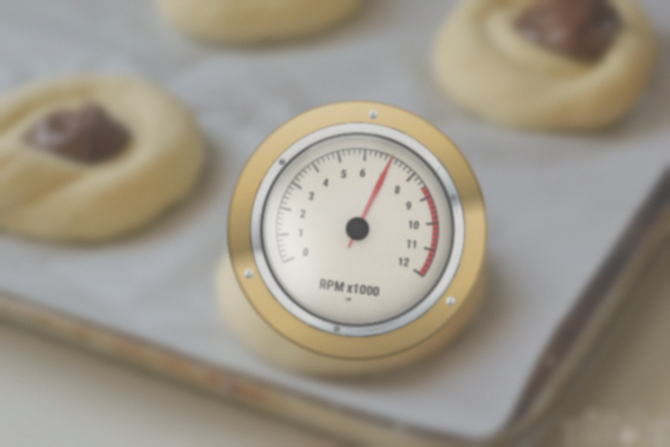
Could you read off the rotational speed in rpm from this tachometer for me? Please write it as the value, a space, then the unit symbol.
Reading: 7000 rpm
